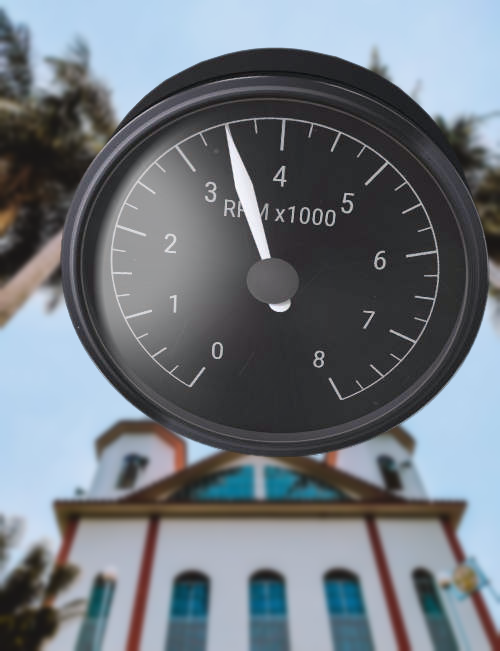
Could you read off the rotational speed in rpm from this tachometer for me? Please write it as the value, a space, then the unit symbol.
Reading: 3500 rpm
